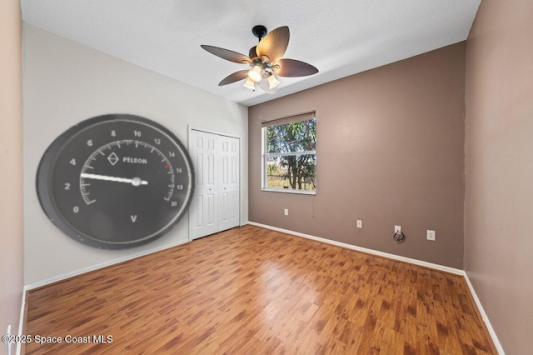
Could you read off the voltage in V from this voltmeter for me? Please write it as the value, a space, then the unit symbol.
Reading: 3 V
